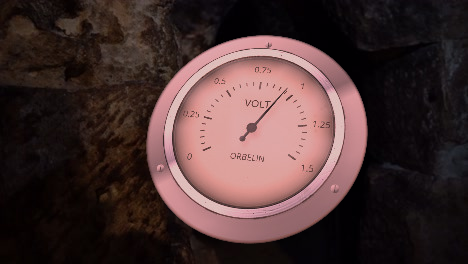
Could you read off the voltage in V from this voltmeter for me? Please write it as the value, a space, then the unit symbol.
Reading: 0.95 V
